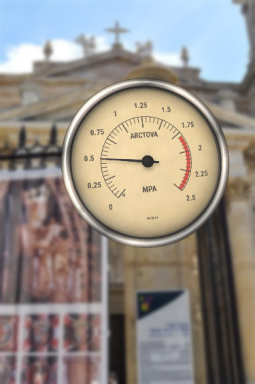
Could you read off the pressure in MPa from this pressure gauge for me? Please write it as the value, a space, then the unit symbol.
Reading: 0.5 MPa
